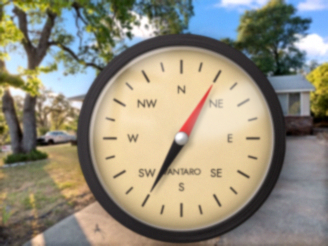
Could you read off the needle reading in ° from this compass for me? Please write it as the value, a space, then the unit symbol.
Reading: 30 °
